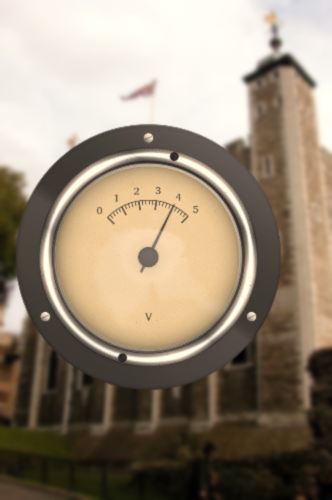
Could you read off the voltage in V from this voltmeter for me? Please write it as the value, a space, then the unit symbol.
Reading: 4 V
